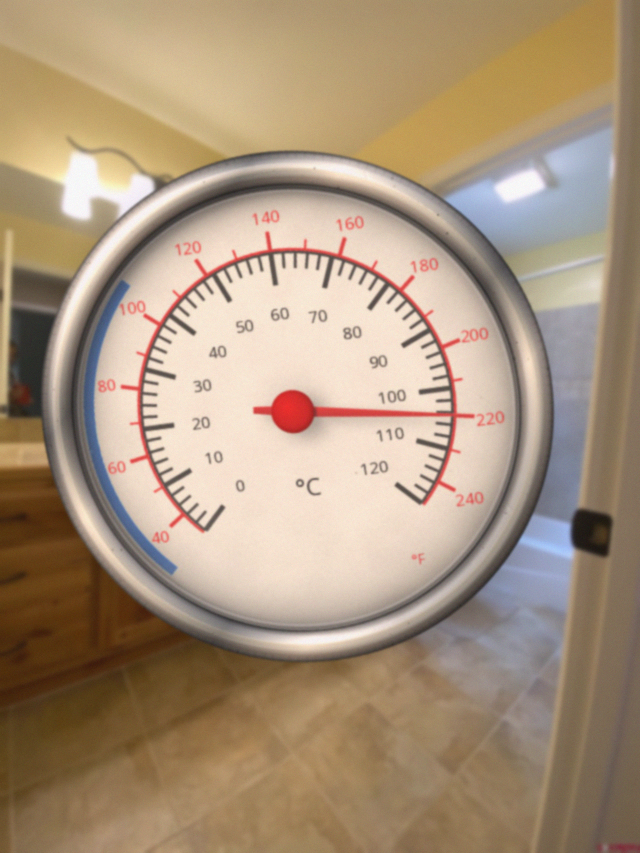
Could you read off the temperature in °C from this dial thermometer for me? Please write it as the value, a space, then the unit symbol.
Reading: 104 °C
